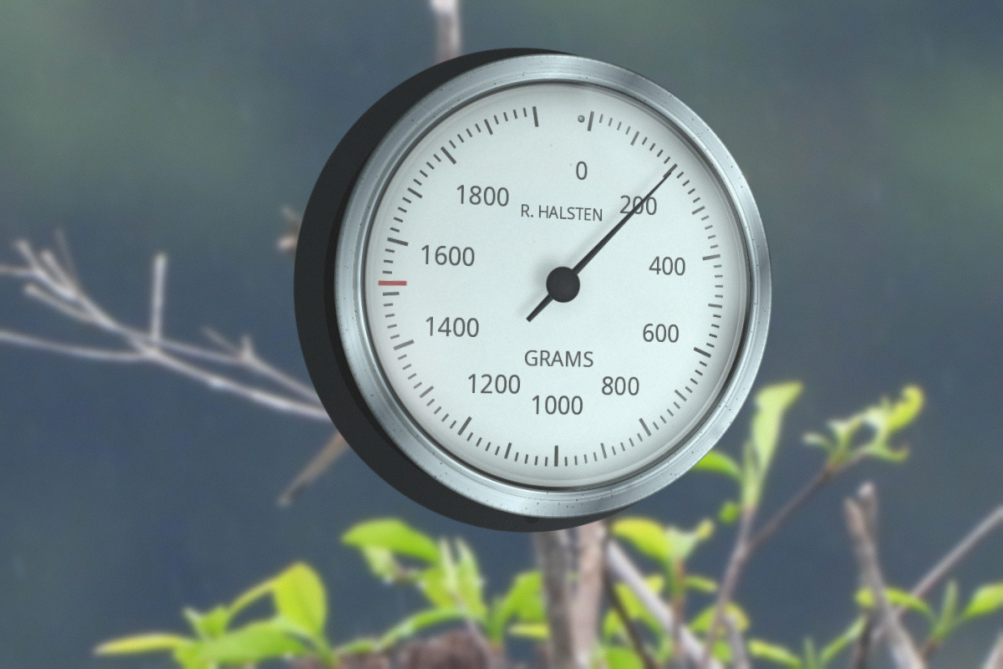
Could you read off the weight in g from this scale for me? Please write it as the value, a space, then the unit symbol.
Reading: 200 g
